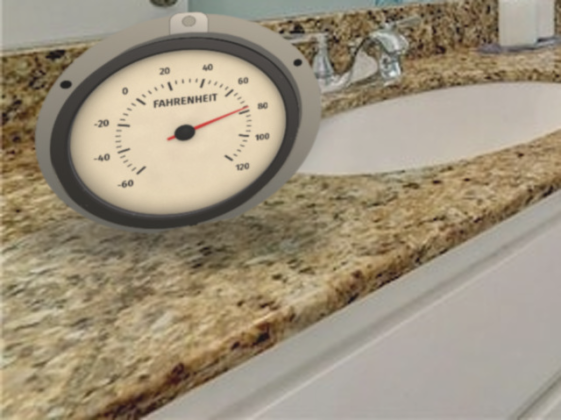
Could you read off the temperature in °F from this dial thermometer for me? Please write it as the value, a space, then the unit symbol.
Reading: 76 °F
